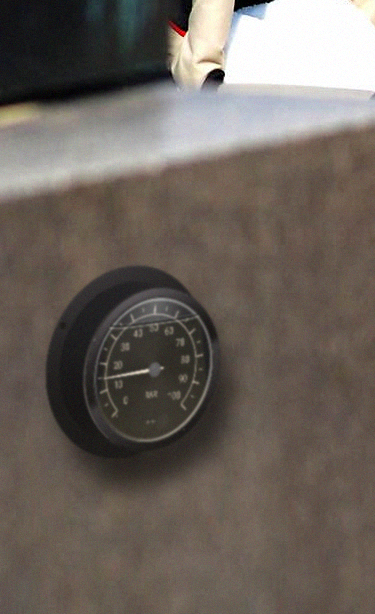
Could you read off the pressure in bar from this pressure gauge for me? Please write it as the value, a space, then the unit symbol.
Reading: 15 bar
